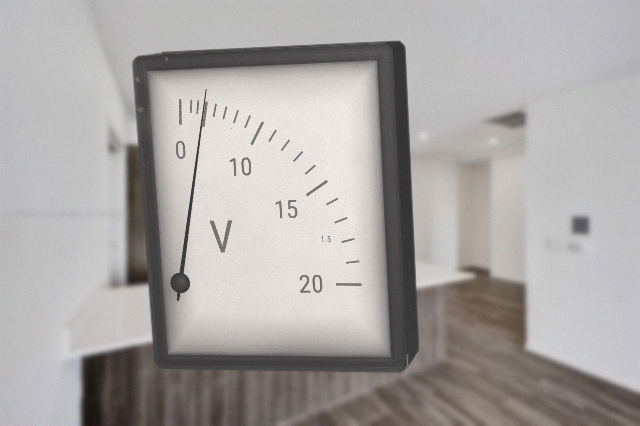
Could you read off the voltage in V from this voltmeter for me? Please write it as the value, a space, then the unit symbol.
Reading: 5 V
